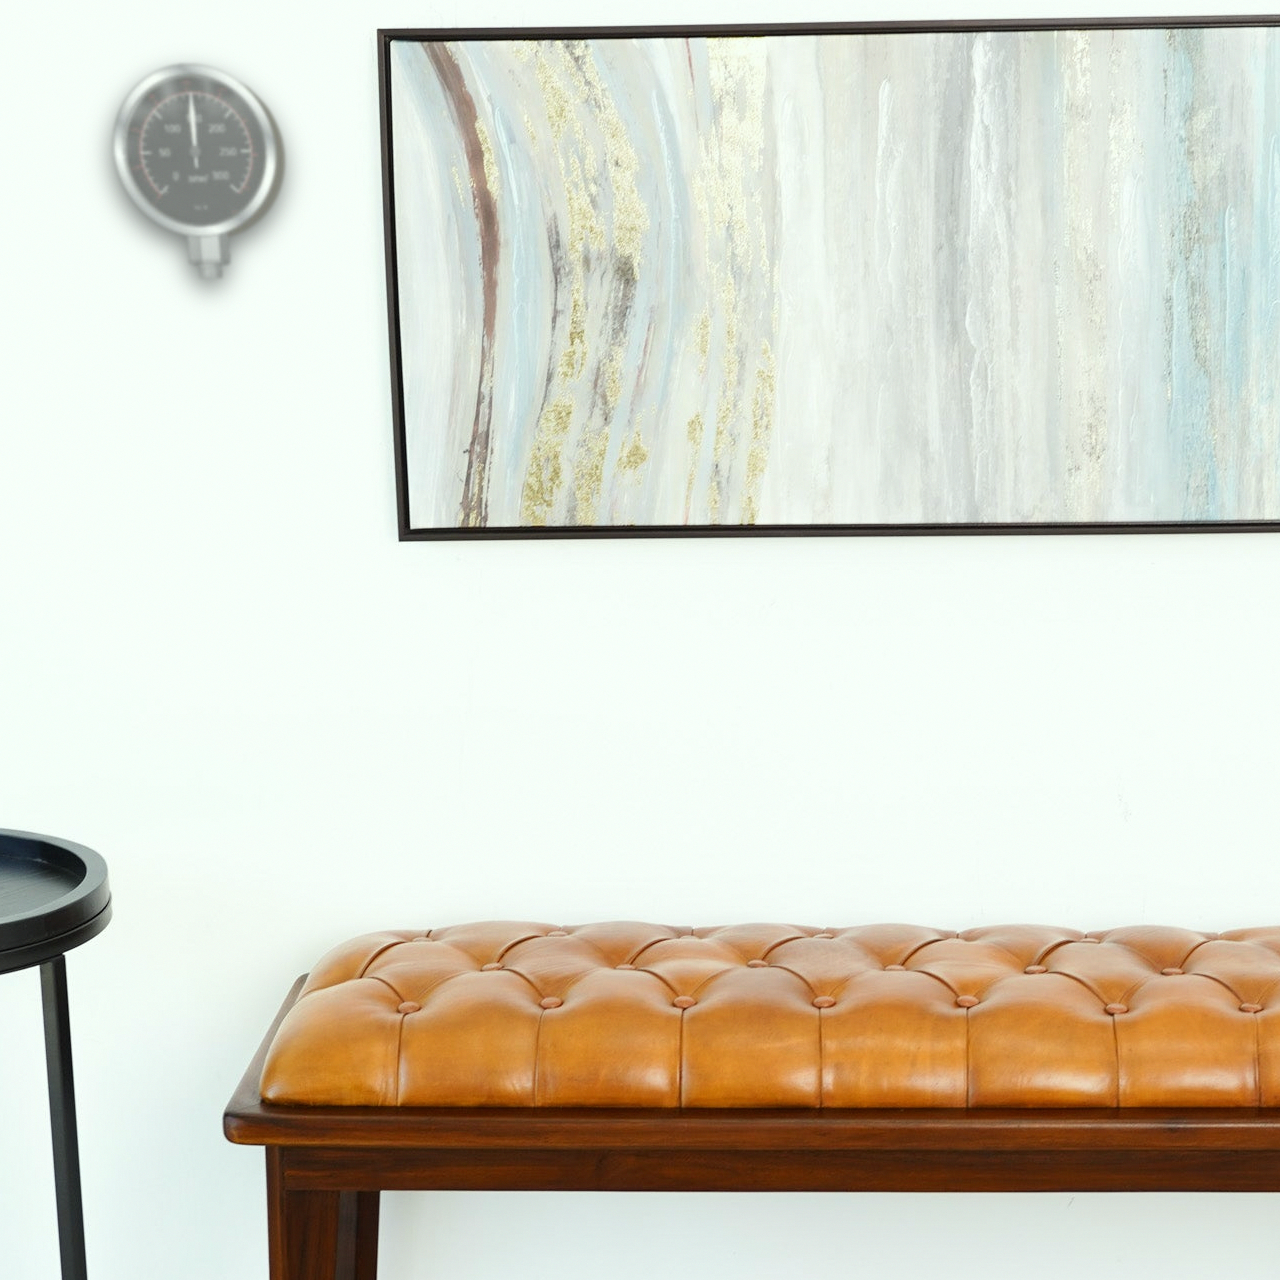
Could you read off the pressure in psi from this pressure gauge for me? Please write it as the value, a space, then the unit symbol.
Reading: 150 psi
